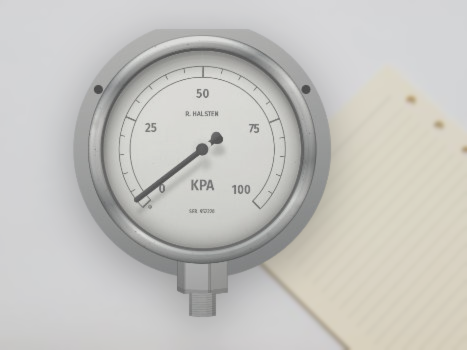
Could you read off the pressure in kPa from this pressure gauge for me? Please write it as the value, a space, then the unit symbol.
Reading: 2.5 kPa
